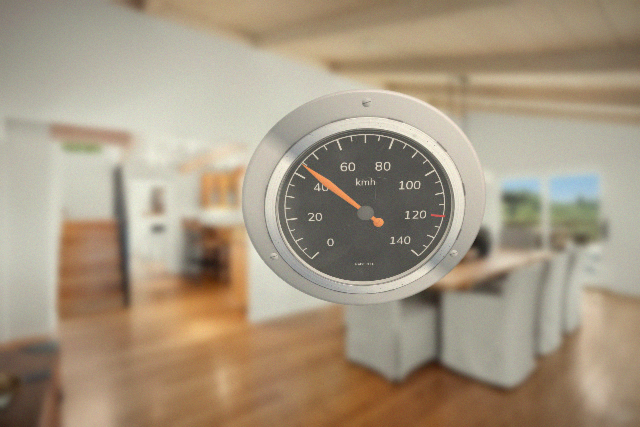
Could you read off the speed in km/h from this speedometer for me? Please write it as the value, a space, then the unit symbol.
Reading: 45 km/h
